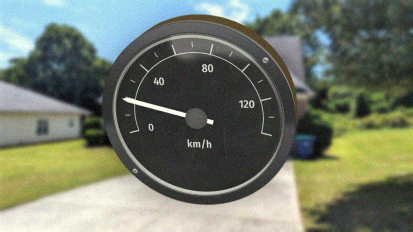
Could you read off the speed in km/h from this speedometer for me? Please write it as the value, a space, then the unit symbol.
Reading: 20 km/h
